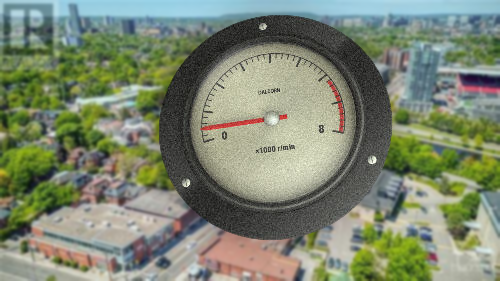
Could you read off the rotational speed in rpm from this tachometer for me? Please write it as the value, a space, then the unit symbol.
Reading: 400 rpm
